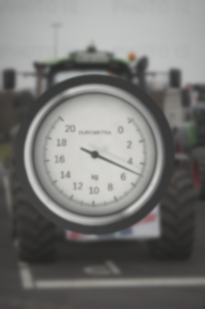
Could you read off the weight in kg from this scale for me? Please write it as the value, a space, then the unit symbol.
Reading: 5 kg
